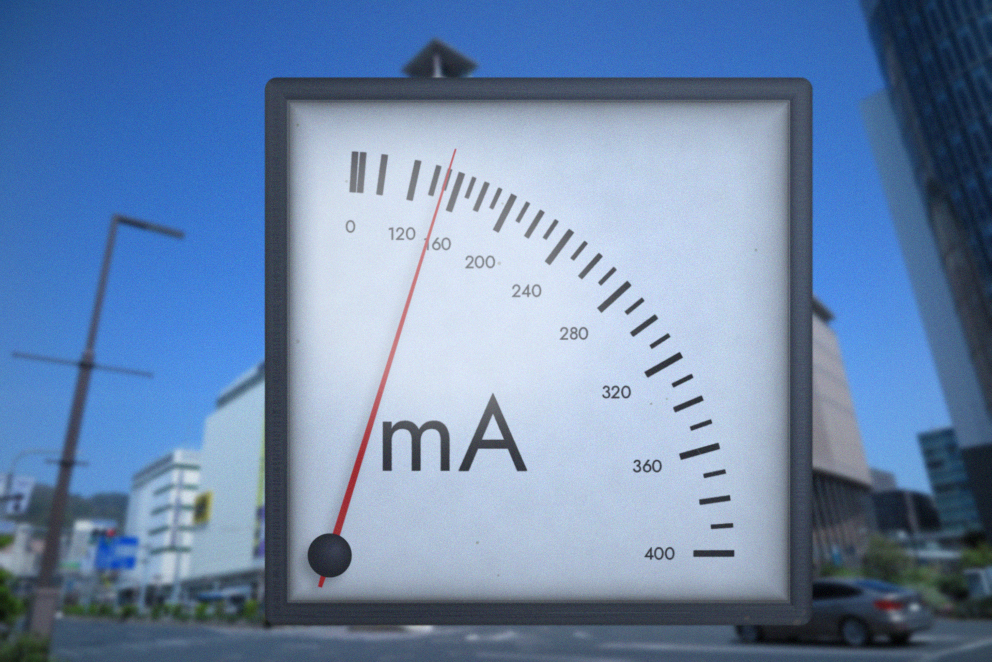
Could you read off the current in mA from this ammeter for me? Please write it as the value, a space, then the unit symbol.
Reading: 150 mA
